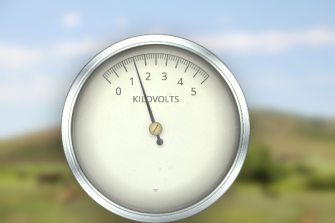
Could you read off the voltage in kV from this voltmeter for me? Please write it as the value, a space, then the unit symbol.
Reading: 1.5 kV
